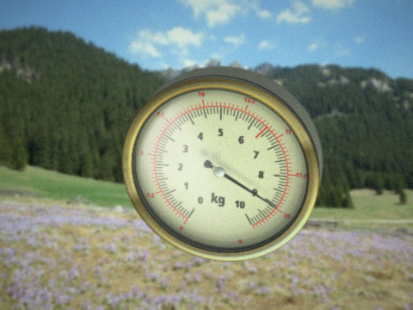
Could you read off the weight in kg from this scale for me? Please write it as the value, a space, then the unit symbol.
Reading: 9 kg
